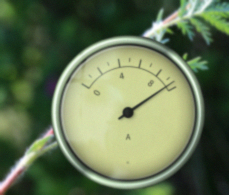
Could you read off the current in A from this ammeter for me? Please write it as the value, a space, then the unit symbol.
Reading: 9.5 A
